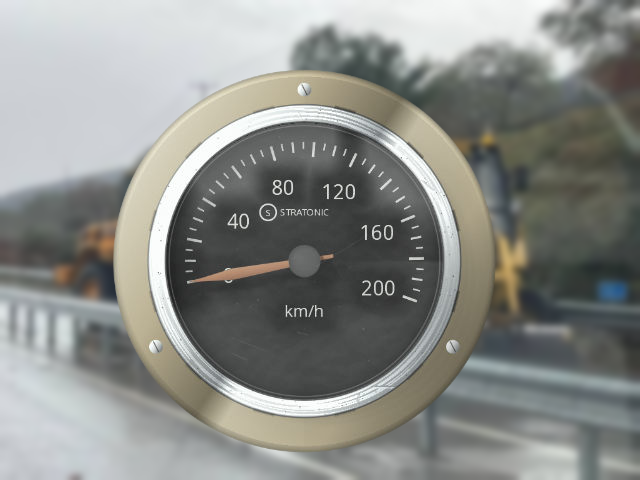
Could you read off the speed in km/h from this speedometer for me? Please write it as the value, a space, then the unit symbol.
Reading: 0 km/h
